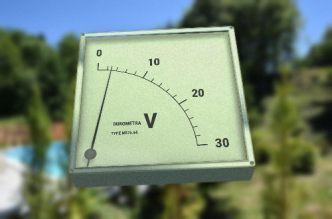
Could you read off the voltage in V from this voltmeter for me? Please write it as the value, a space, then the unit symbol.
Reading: 3 V
